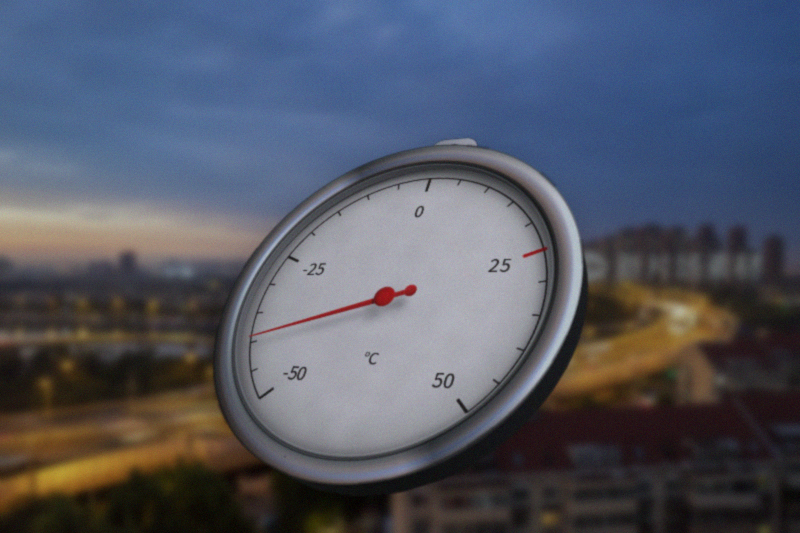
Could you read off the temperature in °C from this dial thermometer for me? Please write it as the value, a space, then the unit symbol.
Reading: -40 °C
